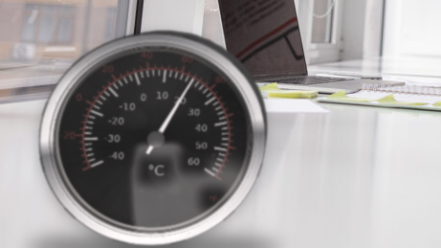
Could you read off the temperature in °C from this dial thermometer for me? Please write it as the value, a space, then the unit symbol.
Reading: 20 °C
